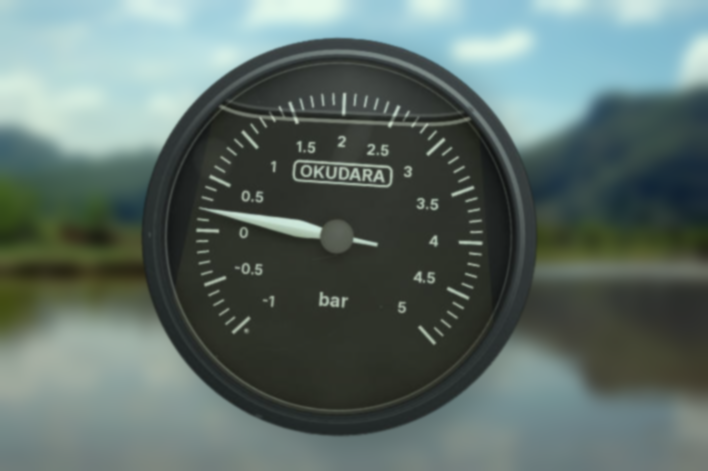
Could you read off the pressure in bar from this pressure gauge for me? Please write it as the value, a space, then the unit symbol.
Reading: 0.2 bar
